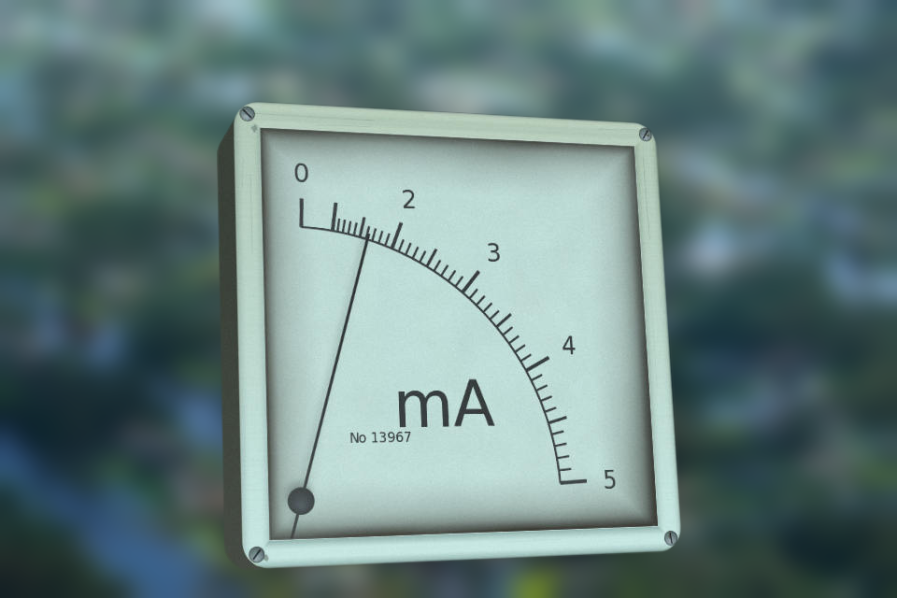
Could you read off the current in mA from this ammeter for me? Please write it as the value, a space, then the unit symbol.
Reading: 1.6 mA
